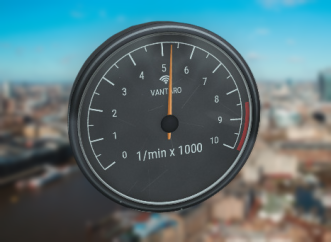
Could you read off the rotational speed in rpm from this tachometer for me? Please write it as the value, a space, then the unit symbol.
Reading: 5250 rpm
